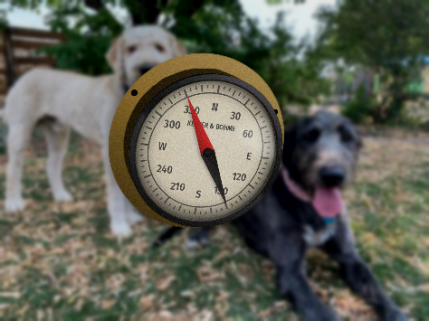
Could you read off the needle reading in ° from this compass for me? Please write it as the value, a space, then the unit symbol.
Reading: 330 °
